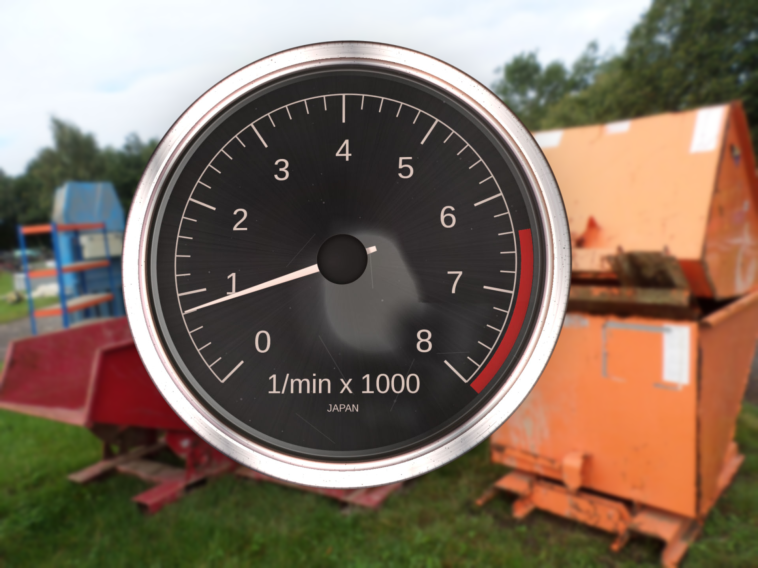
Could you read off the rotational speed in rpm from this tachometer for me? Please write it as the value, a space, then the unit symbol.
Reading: 800 rpm
